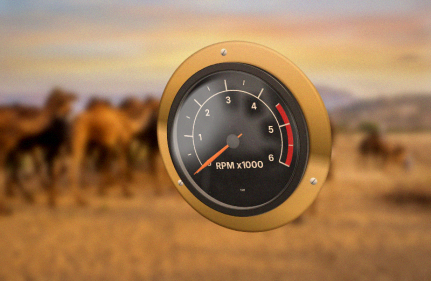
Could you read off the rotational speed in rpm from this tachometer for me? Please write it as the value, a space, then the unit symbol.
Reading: 0 rpm
